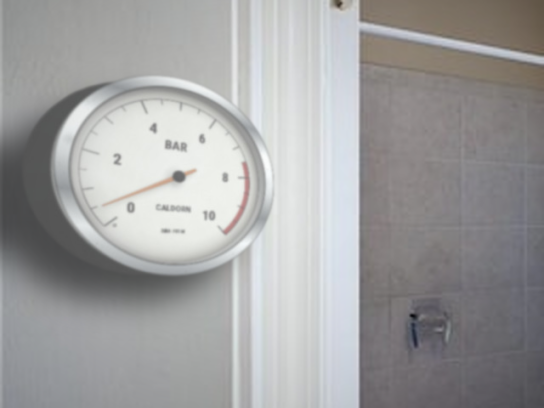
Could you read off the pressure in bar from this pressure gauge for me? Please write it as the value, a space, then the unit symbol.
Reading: 0.5 bar
